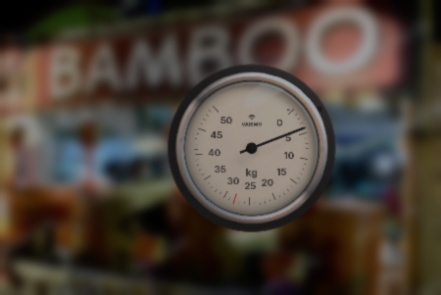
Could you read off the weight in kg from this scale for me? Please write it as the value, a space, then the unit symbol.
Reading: 4 kg
